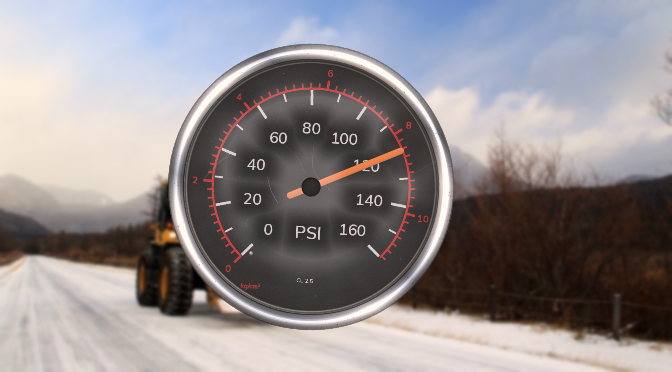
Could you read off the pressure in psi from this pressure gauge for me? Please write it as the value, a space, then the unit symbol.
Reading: 120 psi
